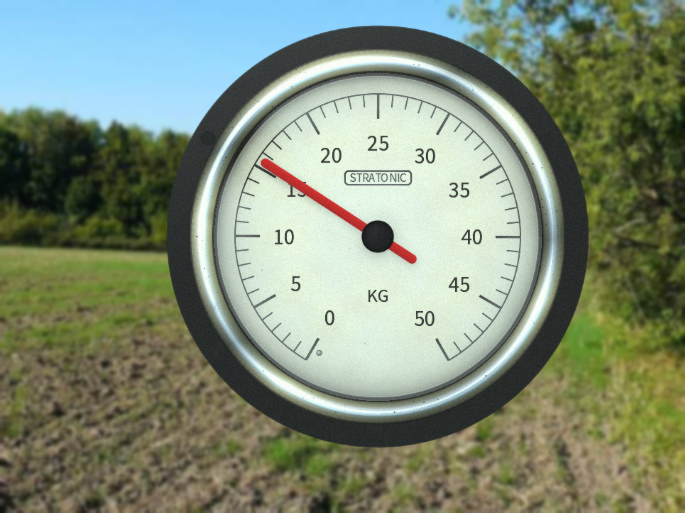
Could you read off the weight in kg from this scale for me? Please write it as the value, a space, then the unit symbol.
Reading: 15.5 kg
